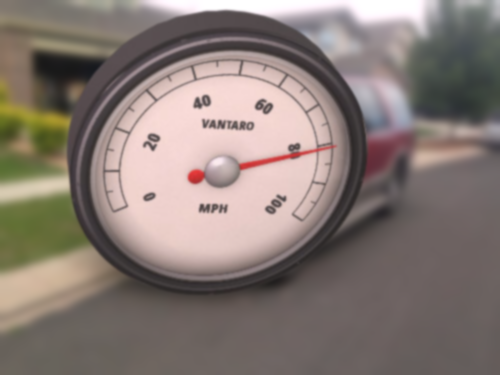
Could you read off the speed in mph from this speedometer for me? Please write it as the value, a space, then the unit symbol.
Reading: 80 mph
